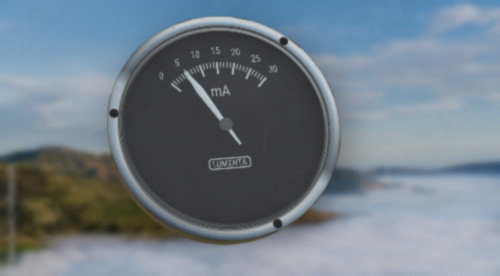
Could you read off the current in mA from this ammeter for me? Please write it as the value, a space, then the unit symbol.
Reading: 5 mA
